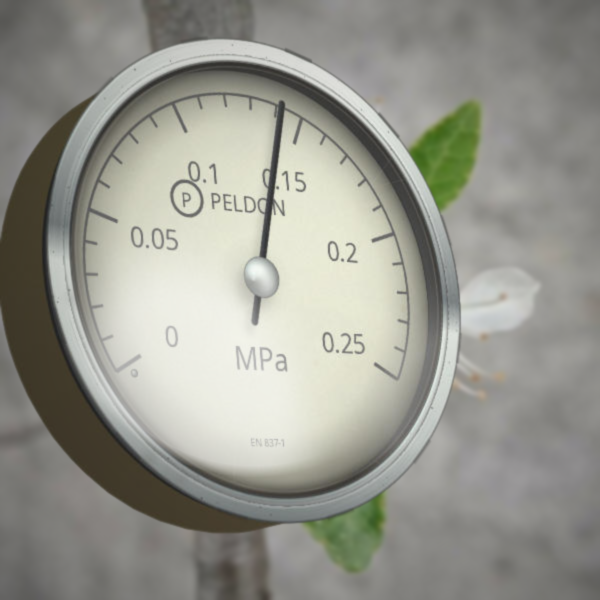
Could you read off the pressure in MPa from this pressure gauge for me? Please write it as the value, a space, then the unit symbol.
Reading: 0.14 MPa
